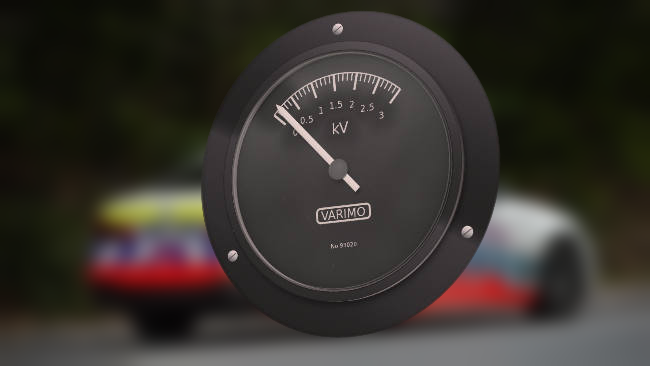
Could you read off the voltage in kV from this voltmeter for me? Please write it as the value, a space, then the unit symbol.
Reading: 0.2 kV
